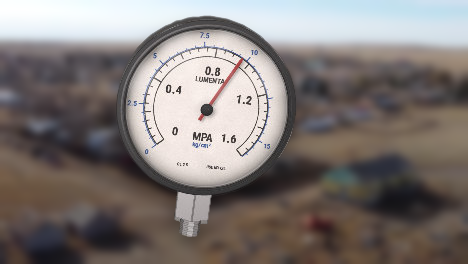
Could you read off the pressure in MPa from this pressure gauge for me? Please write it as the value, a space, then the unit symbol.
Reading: 0.95 MPa
